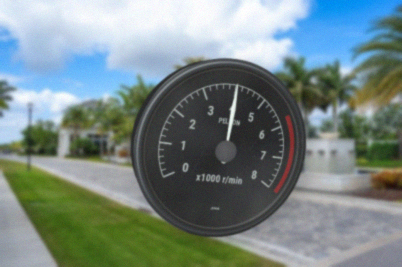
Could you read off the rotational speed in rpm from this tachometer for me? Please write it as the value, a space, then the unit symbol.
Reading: 4000 rpm
